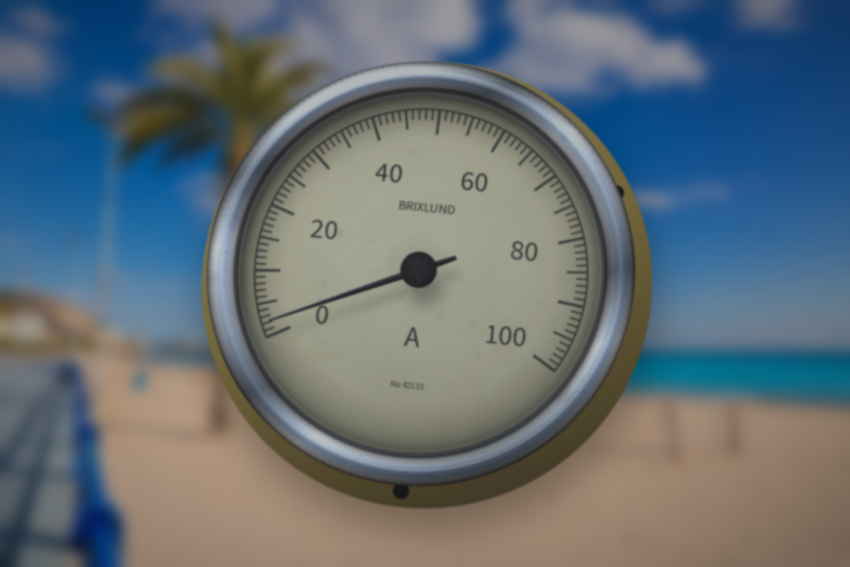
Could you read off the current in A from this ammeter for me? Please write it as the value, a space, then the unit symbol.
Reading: 2 A
